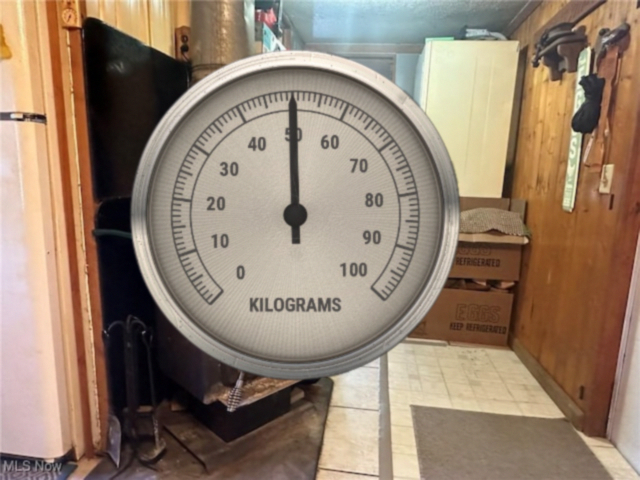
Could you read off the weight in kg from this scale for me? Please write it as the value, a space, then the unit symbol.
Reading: 50 kg
